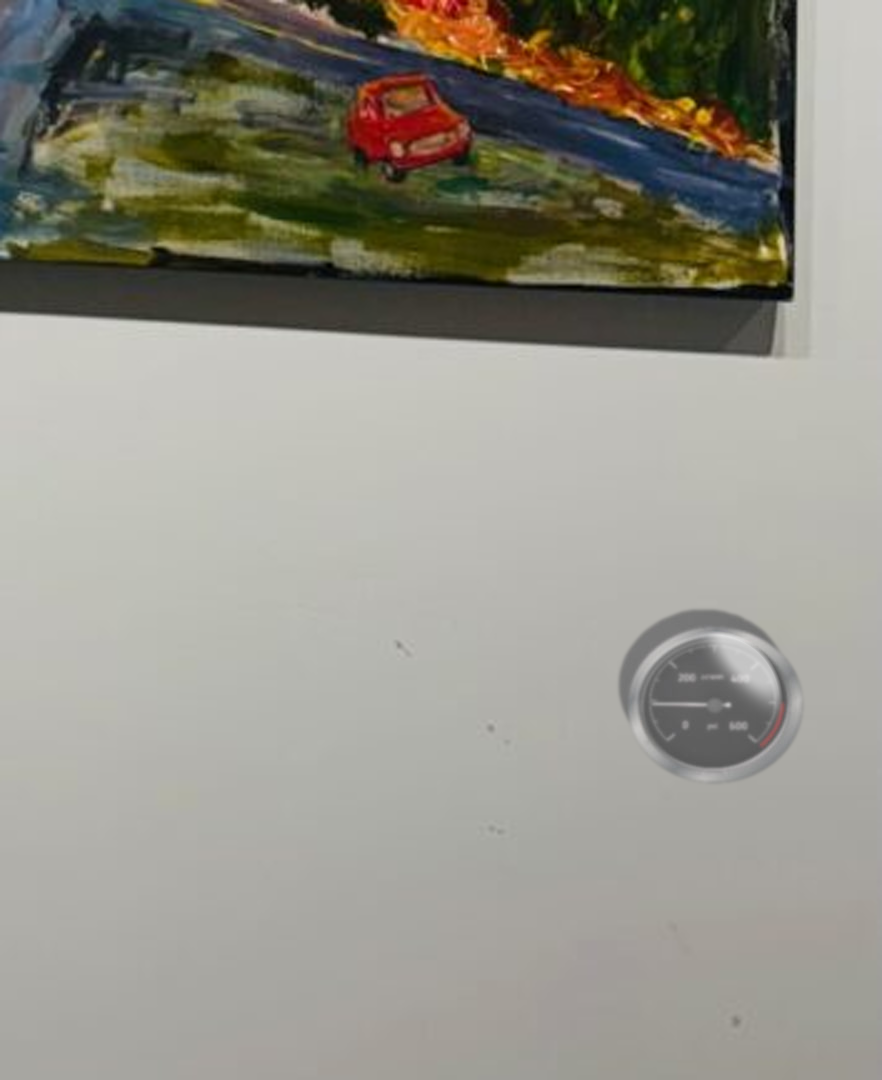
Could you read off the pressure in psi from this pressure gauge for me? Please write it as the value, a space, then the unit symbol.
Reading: 100 psi
